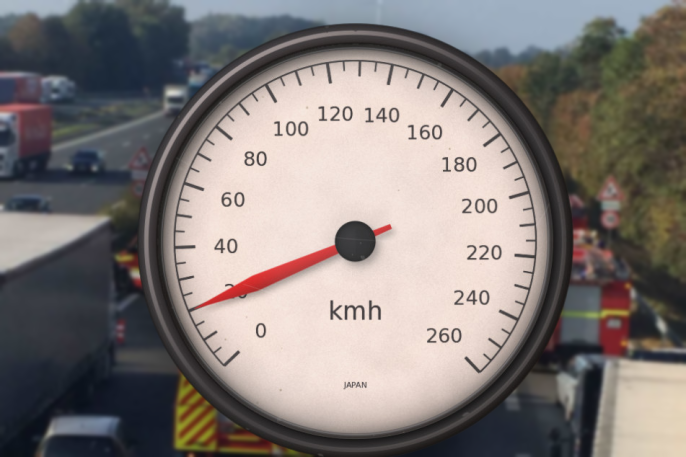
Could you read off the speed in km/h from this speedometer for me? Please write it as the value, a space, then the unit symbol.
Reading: 20 km/h
